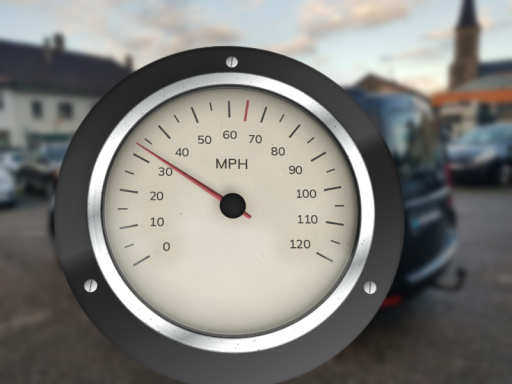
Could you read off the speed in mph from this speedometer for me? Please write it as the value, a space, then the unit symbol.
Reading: 32.5 mph
